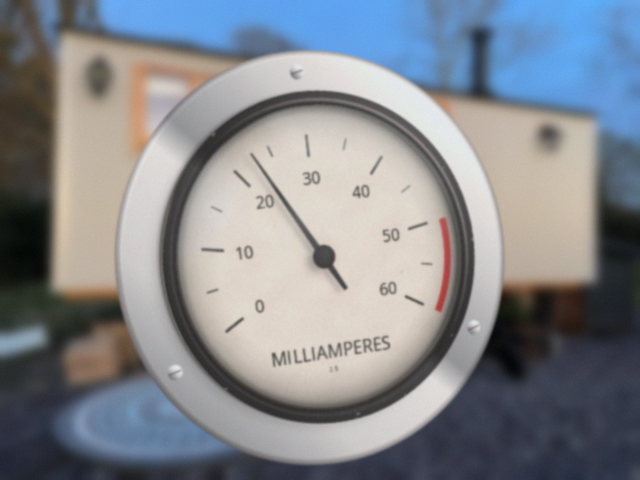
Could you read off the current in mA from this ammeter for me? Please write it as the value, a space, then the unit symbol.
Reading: 22.5 mA
